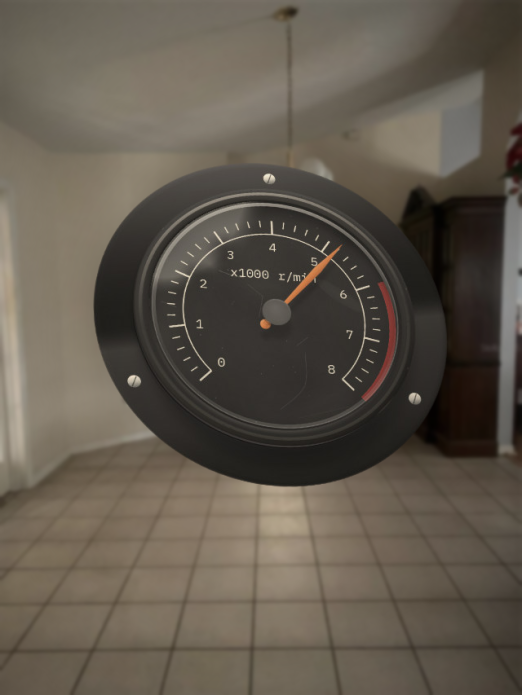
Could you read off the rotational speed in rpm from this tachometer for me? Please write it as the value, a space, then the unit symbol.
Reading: 5200 rpm
